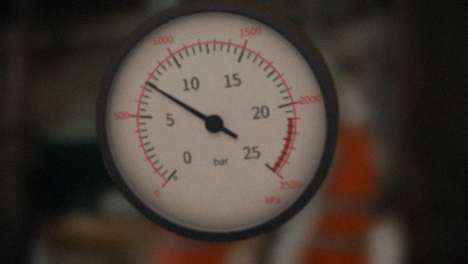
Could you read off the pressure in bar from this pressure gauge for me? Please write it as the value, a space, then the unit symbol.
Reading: 7.5 bar
